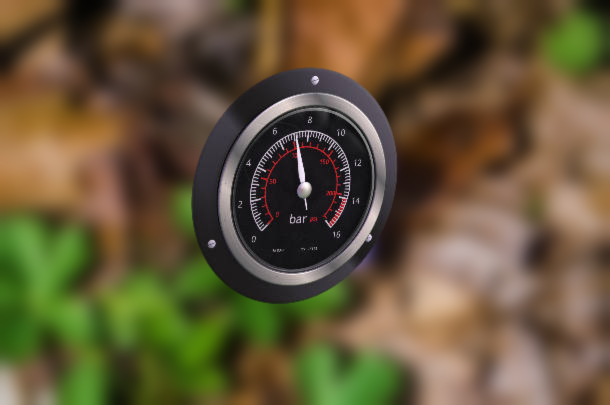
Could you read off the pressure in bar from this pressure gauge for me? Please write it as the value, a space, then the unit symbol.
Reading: 7 bar
